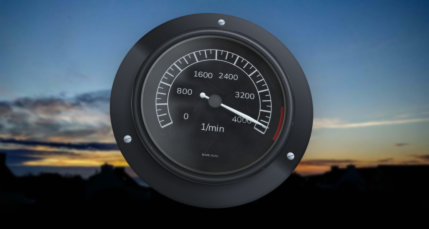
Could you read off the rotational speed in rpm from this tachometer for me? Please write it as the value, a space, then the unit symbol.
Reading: 3900 rpm
